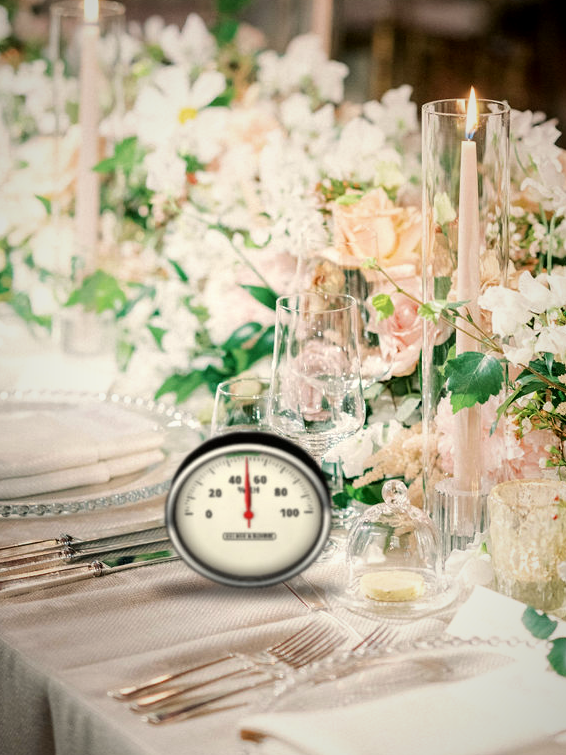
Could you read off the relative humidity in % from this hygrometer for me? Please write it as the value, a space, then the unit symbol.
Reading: 50 %
